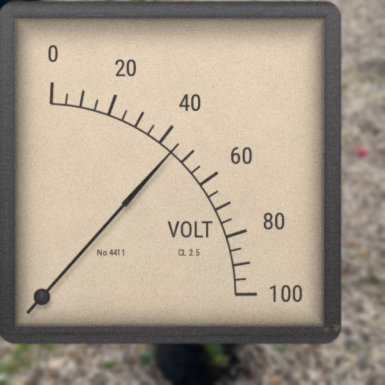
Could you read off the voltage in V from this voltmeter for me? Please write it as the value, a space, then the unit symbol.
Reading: 45 V
